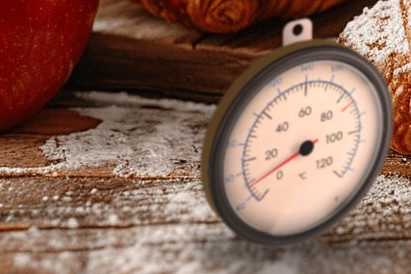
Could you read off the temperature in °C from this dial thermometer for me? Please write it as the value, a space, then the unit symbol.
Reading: 10 °C
